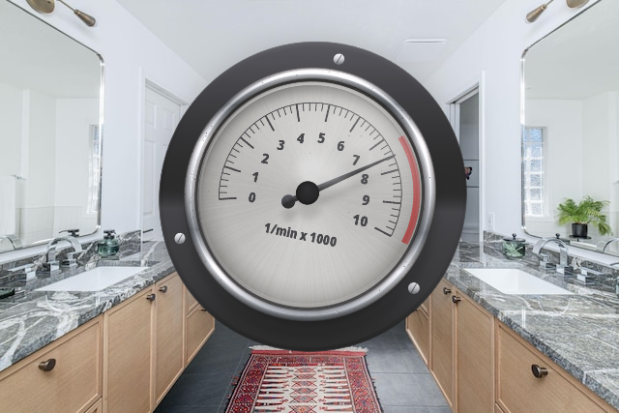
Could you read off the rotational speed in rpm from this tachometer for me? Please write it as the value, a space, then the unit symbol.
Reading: 7600 rpm
